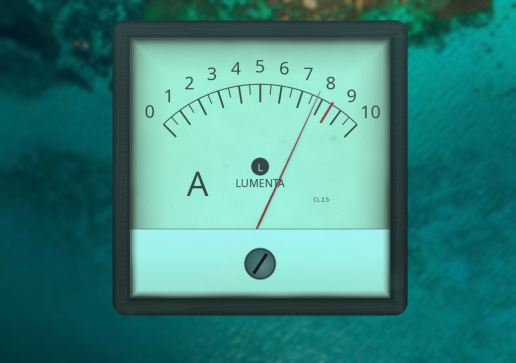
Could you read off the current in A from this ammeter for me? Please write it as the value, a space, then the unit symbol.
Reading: 7.75 A
